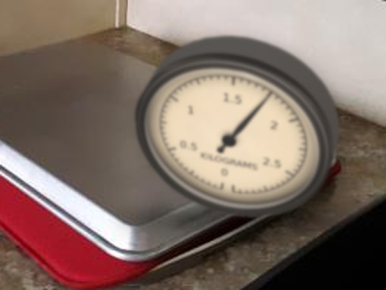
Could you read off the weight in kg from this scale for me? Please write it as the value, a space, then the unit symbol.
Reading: 1.75 kg
